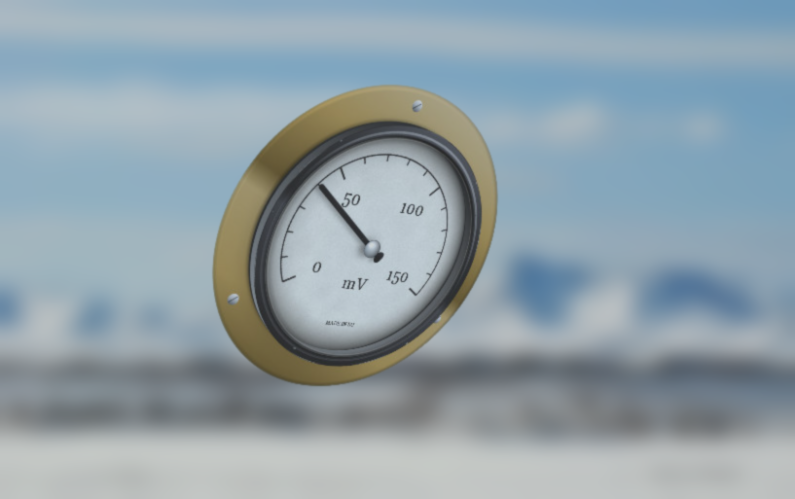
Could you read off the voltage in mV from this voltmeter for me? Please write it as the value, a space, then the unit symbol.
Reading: 40 mV
